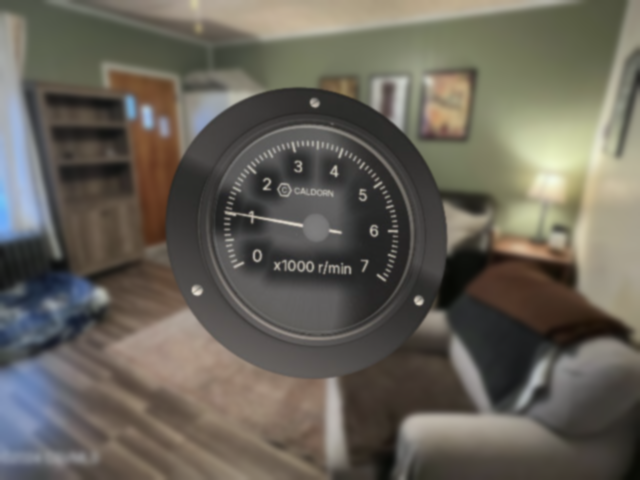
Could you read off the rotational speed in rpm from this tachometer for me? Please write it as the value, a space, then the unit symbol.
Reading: 1000 rpm
